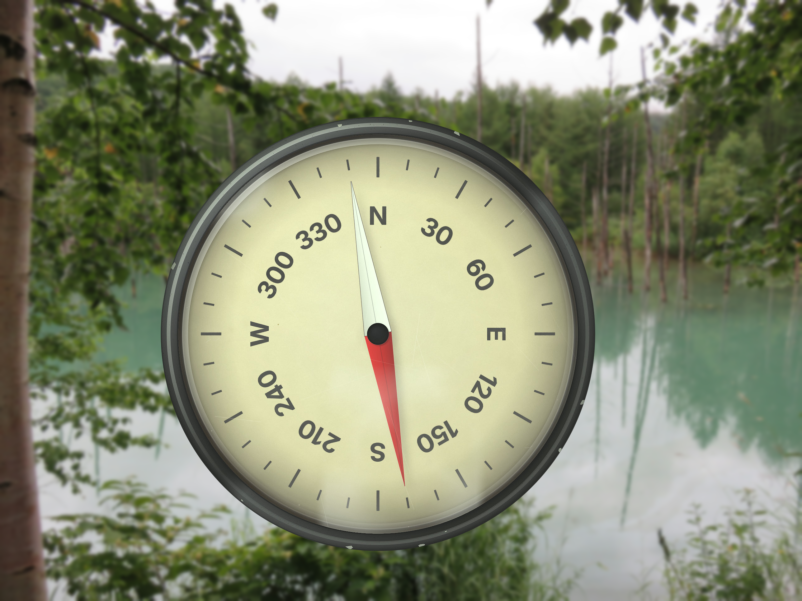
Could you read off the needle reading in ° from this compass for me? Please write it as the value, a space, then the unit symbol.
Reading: 170 °
